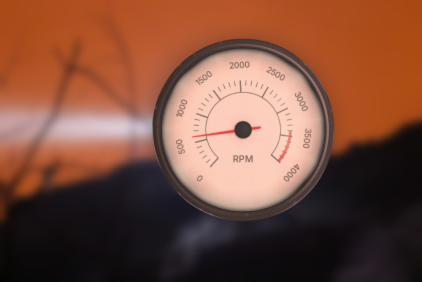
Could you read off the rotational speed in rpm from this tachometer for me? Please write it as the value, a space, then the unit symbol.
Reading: 600 rpm
